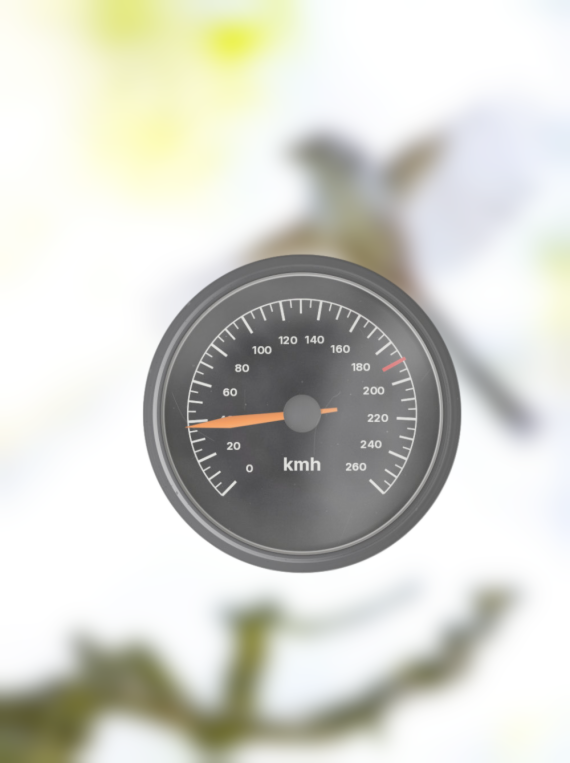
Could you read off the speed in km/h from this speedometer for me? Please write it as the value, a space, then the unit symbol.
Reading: 37.5 km/h
